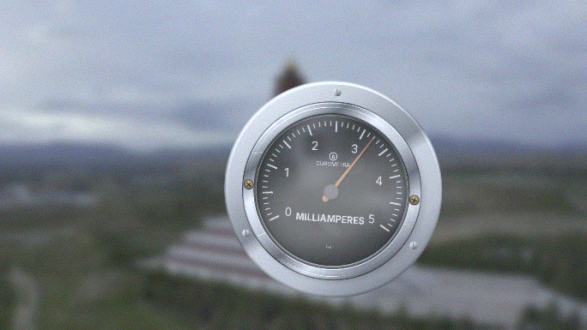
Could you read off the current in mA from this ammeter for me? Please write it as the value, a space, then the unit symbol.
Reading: 3.2 mA
